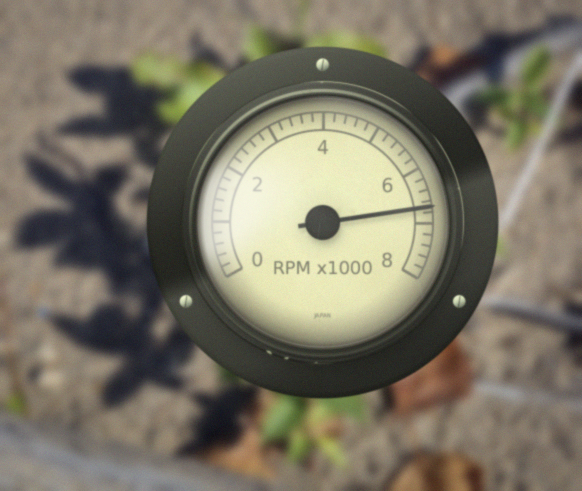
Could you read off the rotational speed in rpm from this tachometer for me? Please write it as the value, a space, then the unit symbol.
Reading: 6700 rpm
